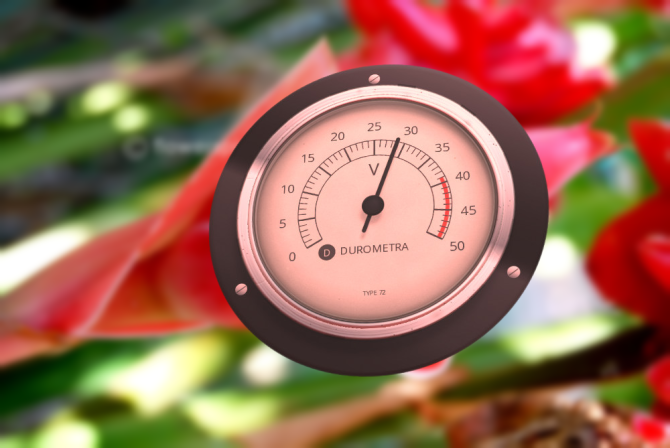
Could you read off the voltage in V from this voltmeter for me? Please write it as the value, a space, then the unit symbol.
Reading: 29 V
